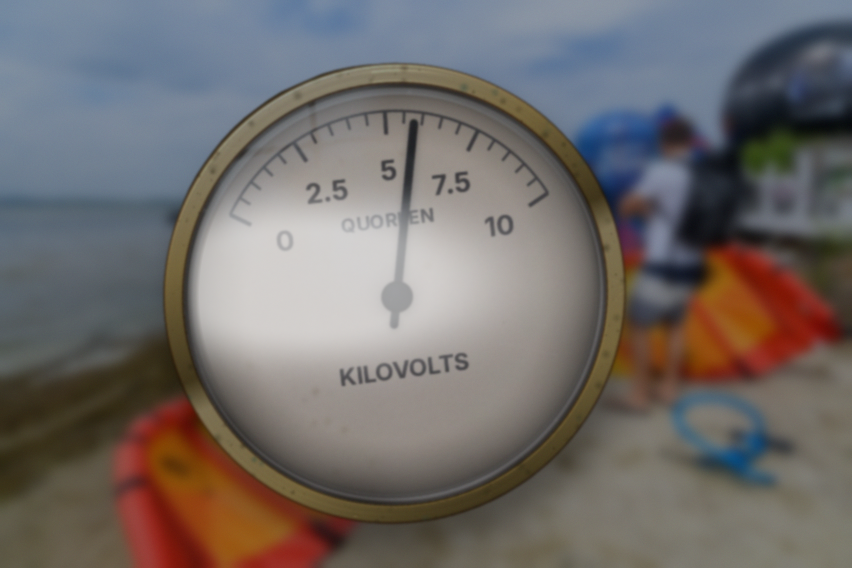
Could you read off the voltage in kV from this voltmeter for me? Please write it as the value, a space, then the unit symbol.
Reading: 5.75 kV
